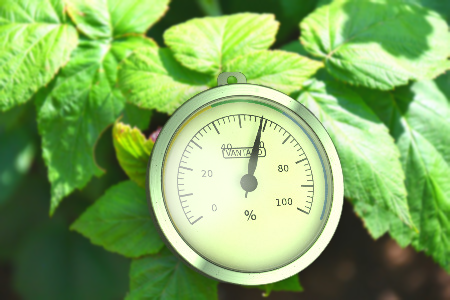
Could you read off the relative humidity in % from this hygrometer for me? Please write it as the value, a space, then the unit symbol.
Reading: 58 %
